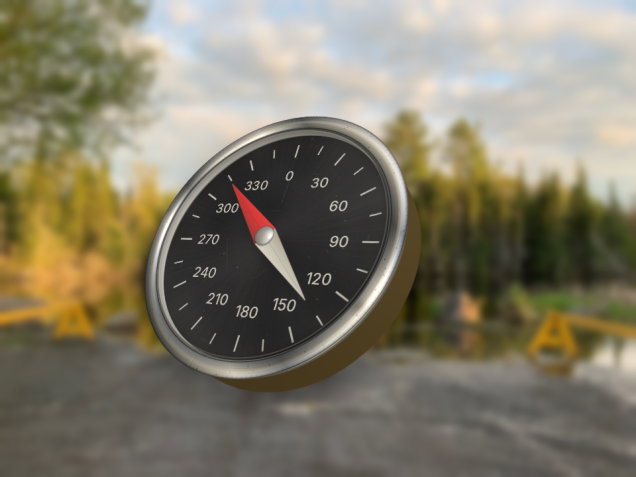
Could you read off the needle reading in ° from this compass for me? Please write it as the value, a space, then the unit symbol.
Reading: 315 °
